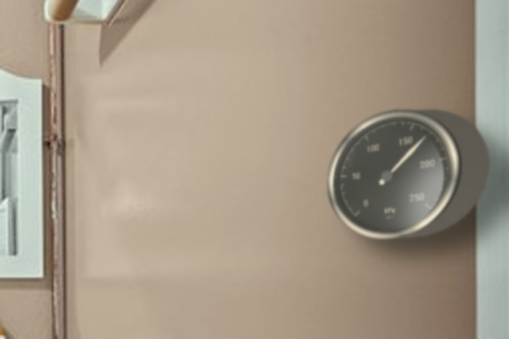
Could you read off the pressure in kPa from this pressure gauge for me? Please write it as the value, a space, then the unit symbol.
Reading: 170 kPa
